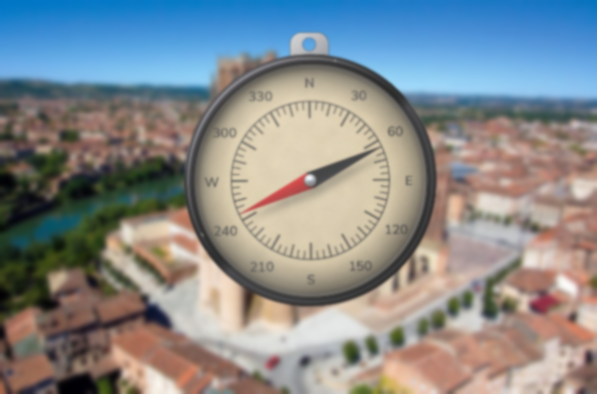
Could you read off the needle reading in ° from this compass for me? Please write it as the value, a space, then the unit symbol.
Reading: 245 °
